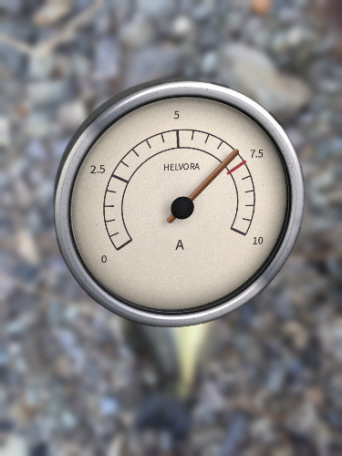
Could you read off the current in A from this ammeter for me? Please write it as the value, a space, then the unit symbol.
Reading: 7 A
